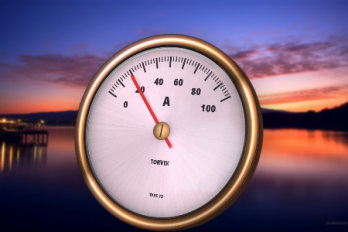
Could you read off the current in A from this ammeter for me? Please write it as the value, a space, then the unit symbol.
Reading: 20 A
